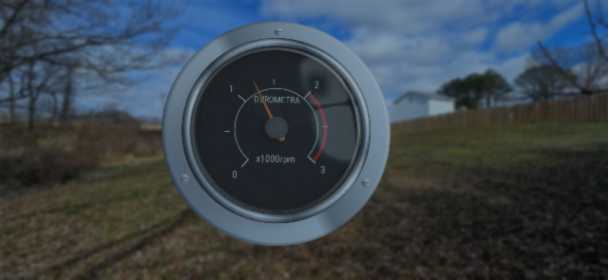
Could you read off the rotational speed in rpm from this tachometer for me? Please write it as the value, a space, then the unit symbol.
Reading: 1250 rpm
